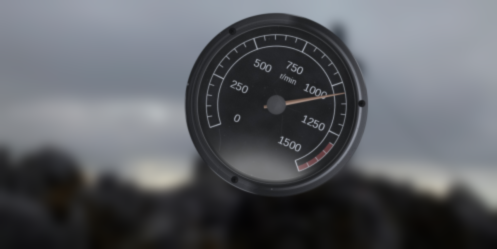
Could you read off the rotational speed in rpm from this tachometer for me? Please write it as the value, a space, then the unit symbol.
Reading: 1050 rpm
